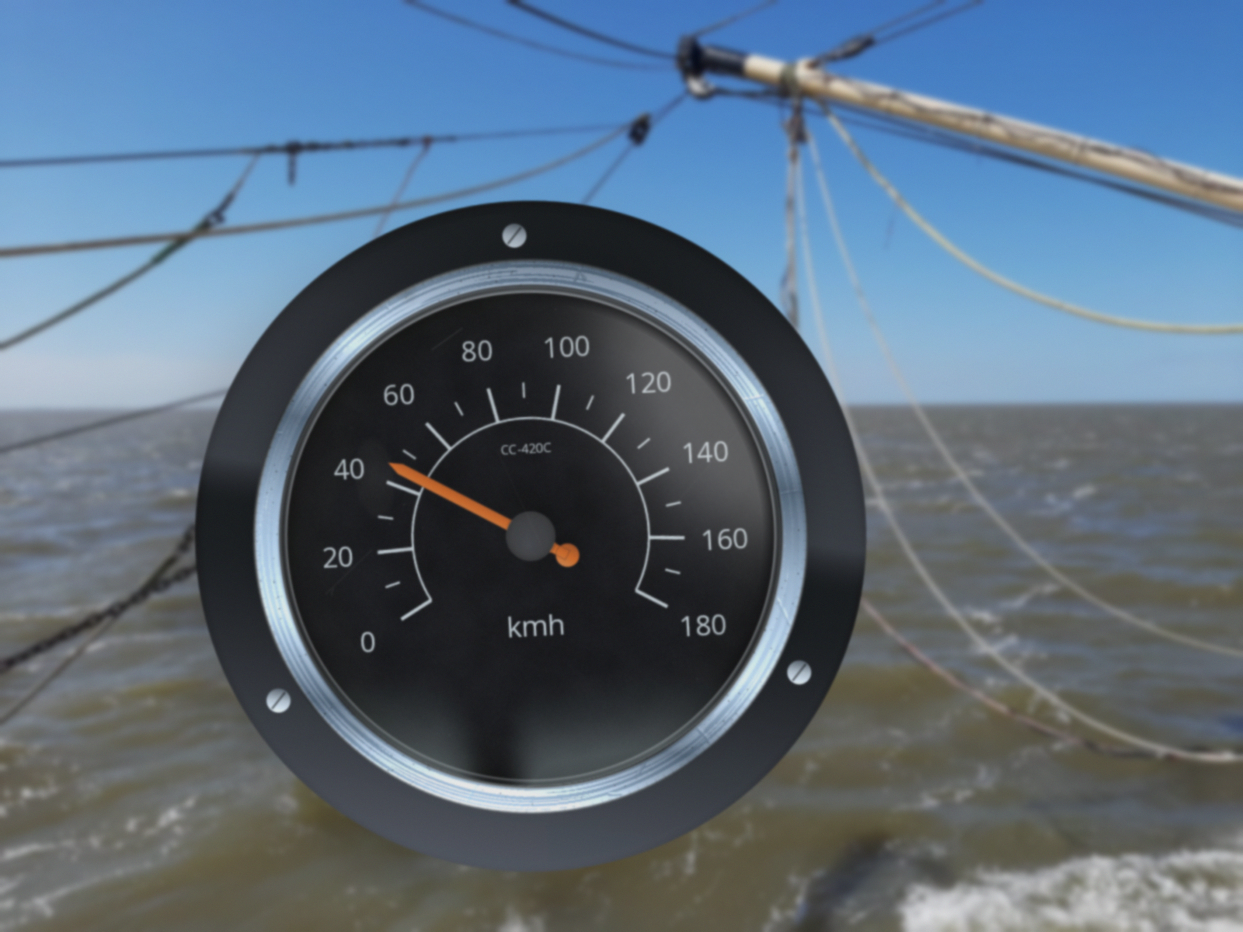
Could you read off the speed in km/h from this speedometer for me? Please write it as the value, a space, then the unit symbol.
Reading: 45 km/h
